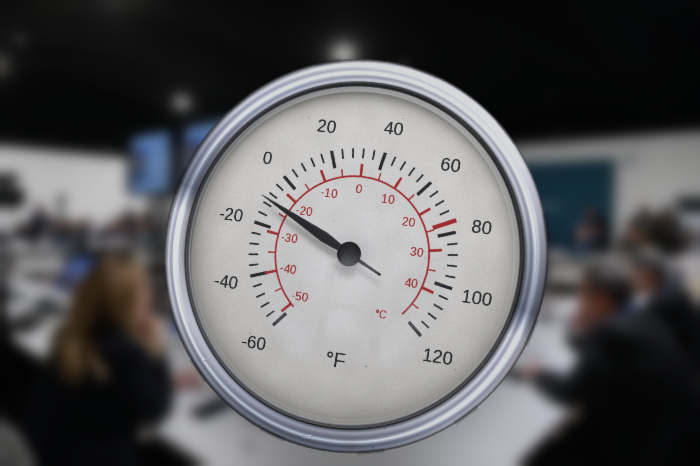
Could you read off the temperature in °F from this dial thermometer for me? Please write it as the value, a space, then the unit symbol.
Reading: -10 °F
